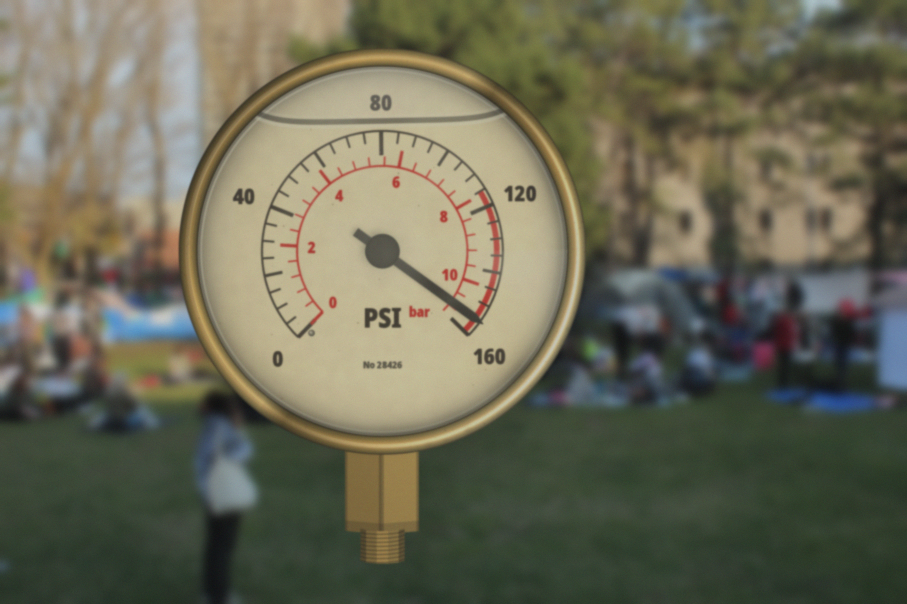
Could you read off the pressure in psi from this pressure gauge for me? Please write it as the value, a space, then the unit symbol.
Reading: 155 psi
